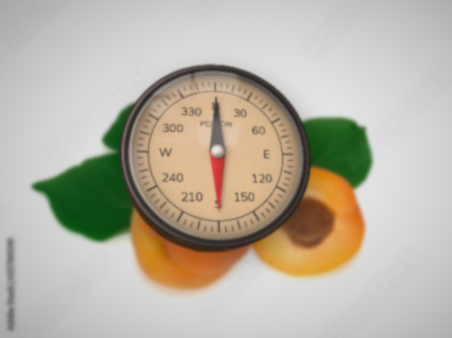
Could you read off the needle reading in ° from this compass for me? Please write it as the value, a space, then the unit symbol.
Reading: 180 °
